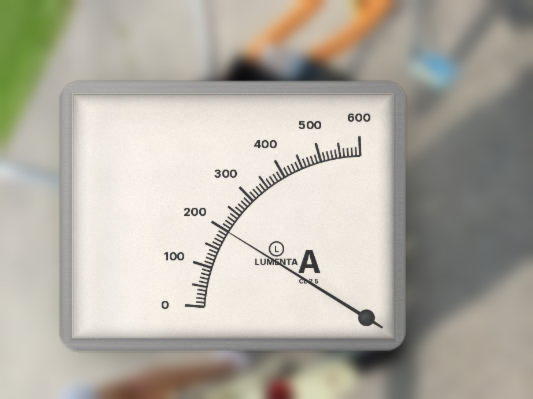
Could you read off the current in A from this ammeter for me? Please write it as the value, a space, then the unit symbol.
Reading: 200 A
